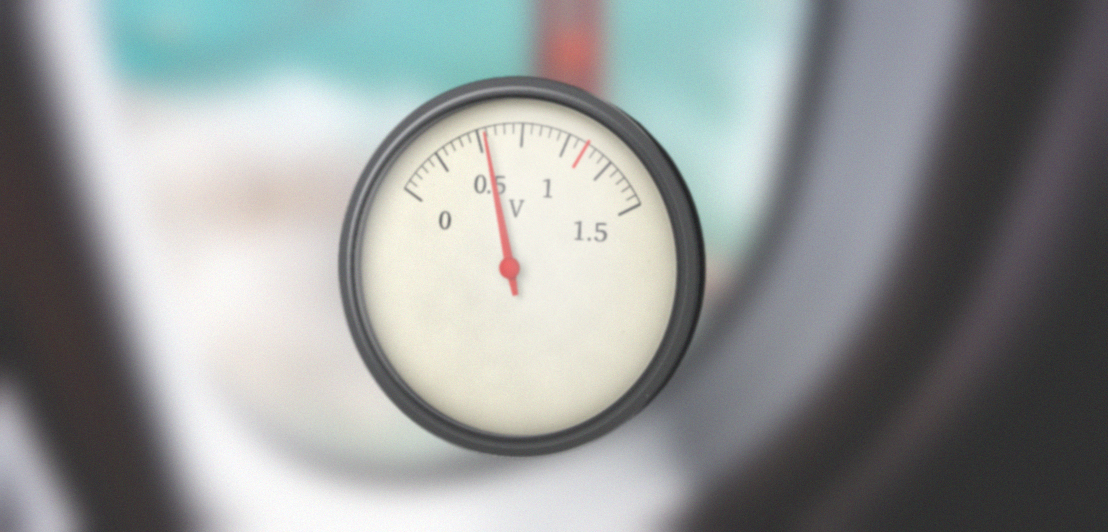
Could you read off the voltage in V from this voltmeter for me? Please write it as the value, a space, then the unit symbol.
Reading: 0.55 V
